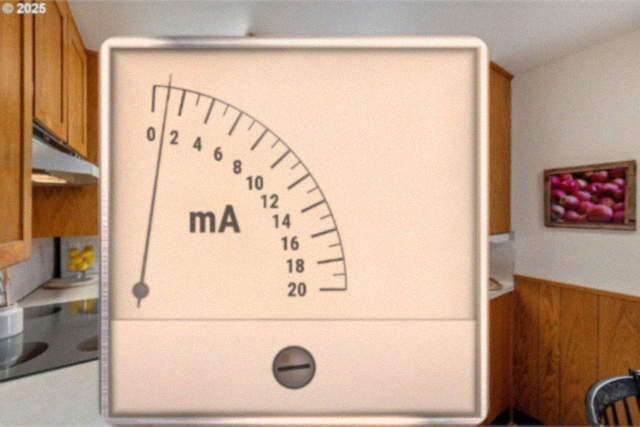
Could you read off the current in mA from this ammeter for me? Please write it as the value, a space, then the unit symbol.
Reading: 1 mA
